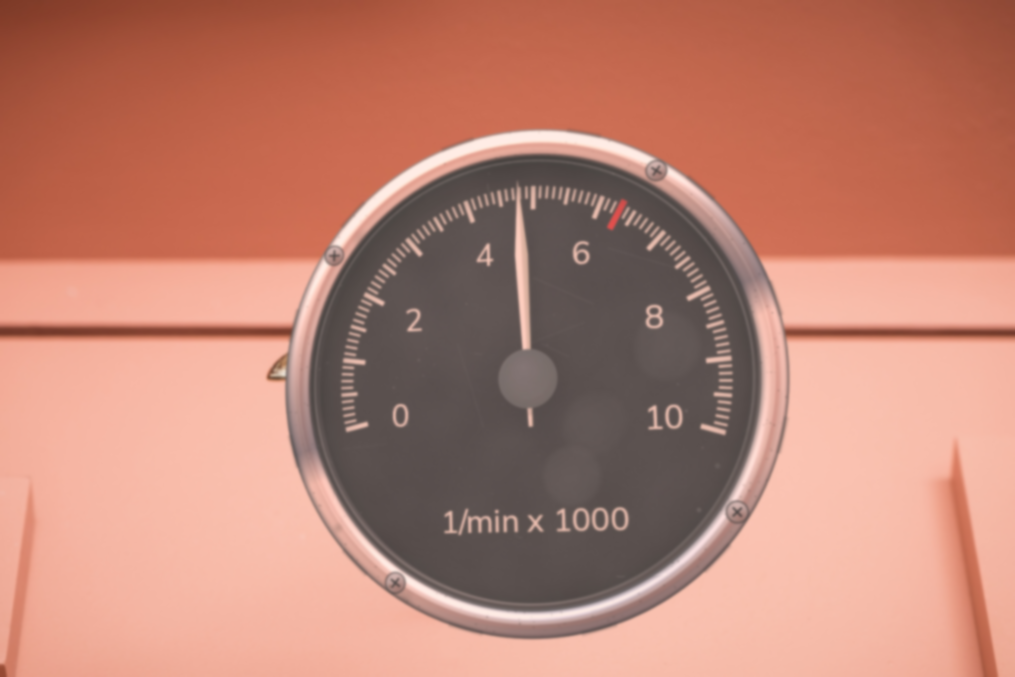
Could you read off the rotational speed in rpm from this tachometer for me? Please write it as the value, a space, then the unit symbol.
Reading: 4800 rpm
